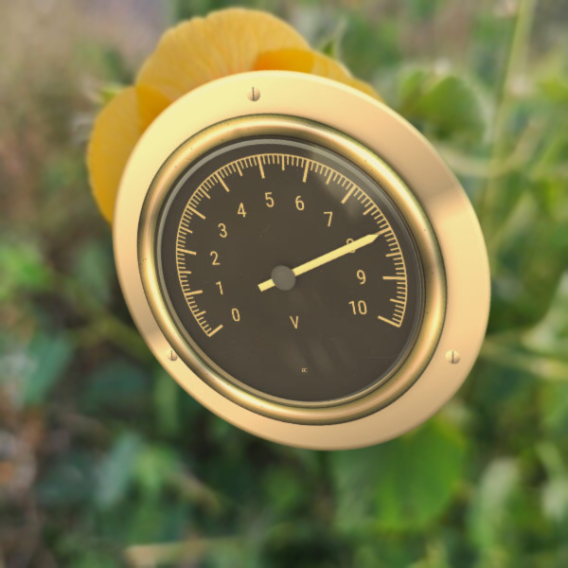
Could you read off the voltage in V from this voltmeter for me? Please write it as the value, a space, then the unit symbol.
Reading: 8 V
